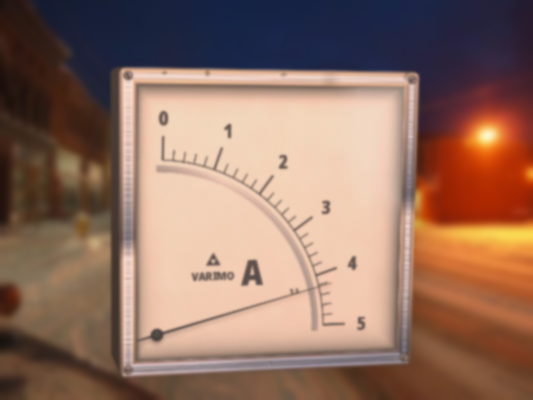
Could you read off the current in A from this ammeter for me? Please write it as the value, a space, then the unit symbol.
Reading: 4.2 A
